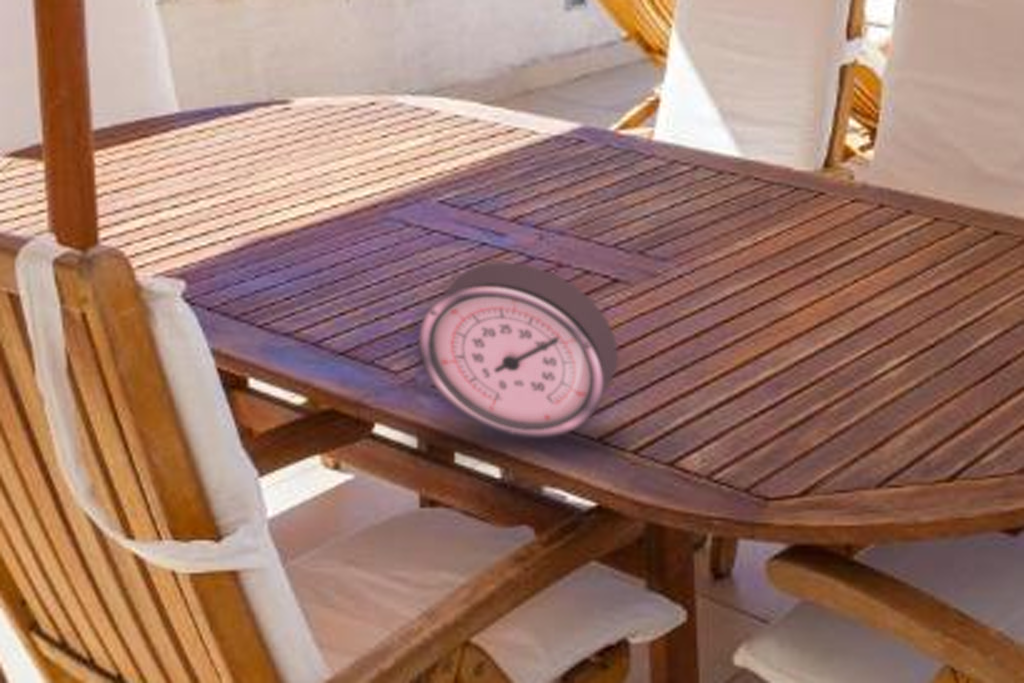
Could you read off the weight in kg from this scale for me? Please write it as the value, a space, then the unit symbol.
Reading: 35 kg
